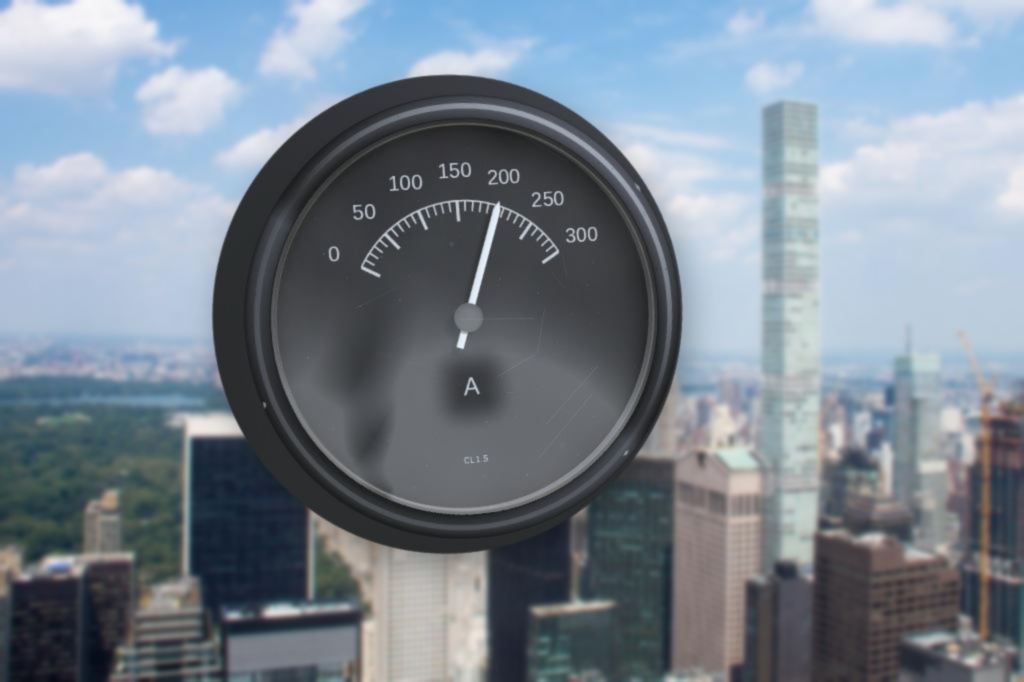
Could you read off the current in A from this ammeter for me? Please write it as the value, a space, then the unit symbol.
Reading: 200 A
